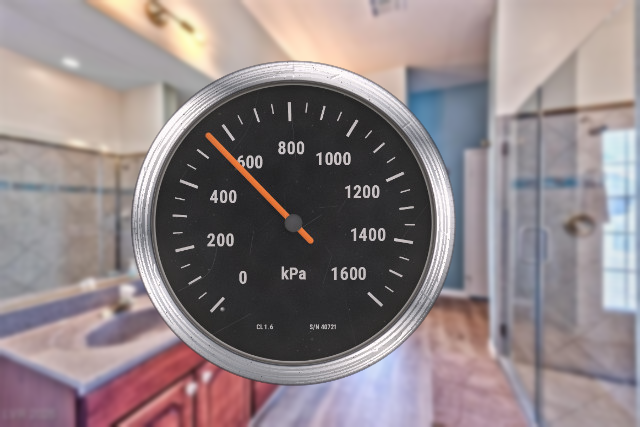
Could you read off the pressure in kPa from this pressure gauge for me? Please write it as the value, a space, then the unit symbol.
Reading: 550 kPa
